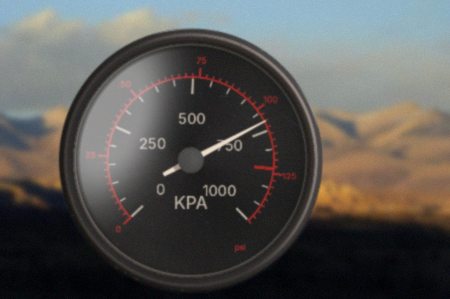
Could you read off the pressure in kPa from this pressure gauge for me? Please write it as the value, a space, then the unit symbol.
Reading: 725 kPa
